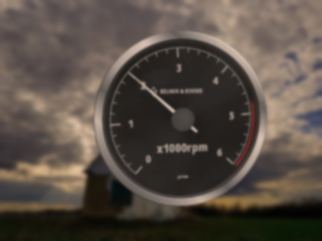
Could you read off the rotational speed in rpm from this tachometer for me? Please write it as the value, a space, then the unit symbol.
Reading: 2000 rpm
